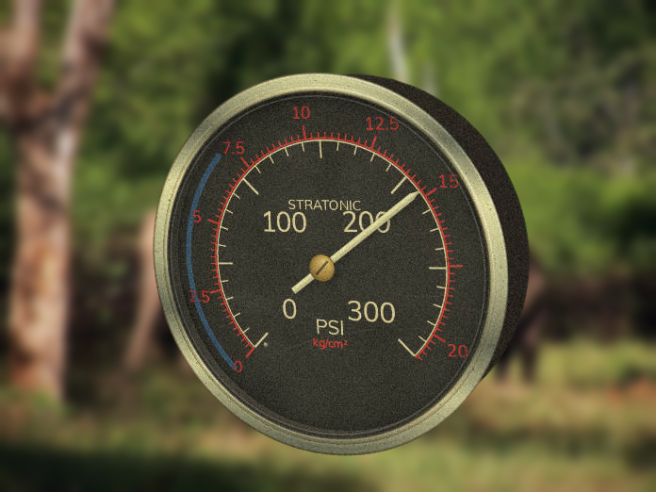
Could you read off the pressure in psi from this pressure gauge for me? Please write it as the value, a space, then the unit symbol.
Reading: 210 psi
